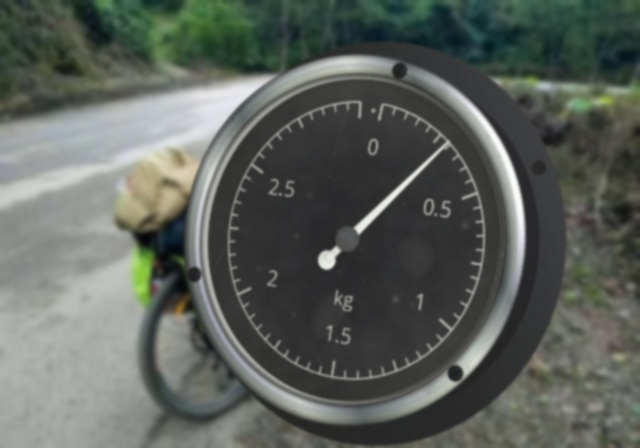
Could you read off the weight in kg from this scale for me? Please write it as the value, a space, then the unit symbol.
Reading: 0.3 kg
